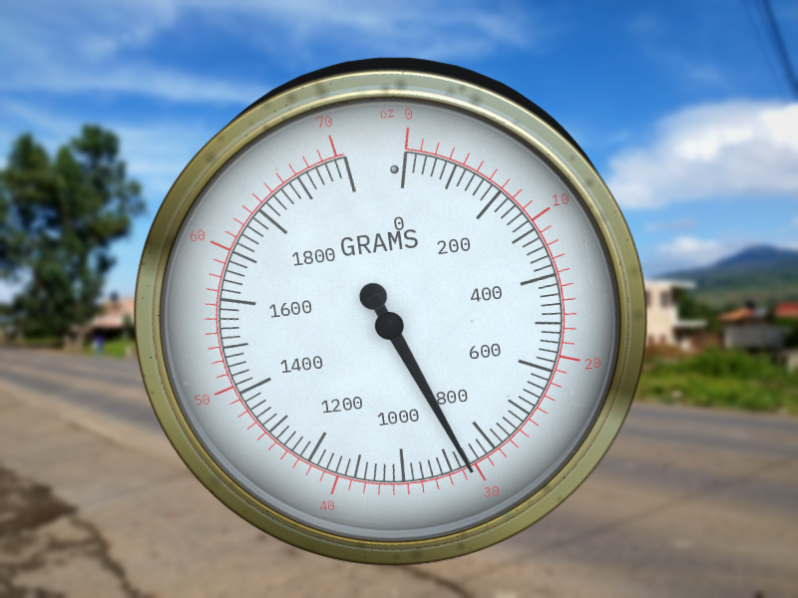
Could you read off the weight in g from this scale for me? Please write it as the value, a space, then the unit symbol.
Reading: 860 g
